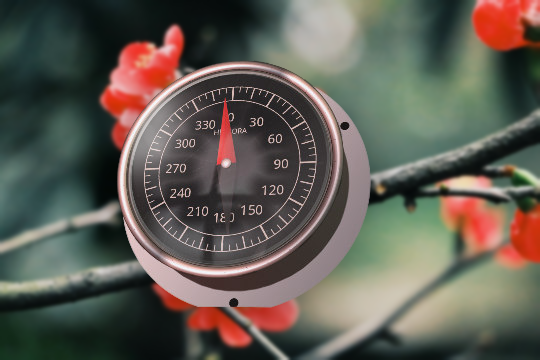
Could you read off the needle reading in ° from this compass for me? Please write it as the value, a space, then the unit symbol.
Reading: 355 °
